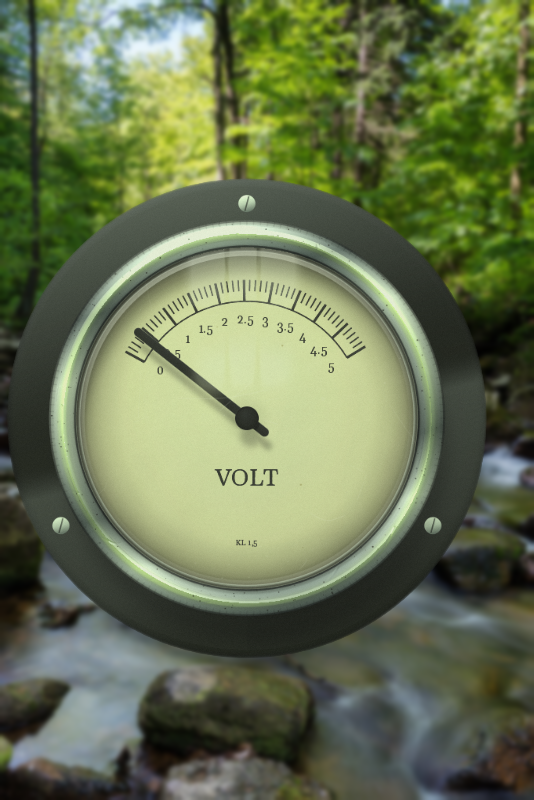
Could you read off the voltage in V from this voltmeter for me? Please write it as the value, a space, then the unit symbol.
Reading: 0.4 V
